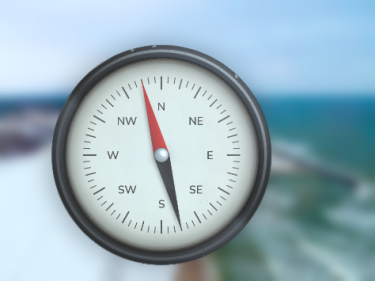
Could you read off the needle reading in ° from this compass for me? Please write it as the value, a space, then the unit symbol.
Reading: 345 °
